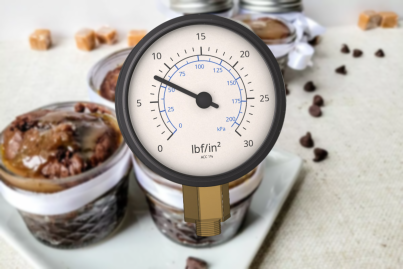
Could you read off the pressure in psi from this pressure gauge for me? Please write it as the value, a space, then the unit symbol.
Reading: 8 psi
